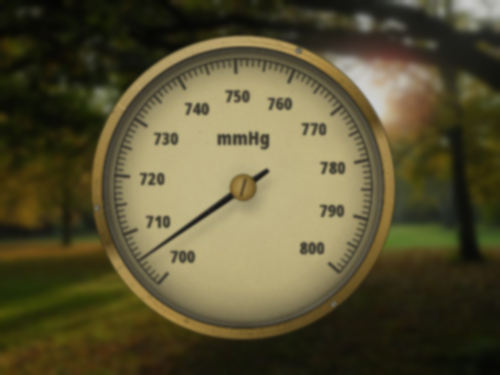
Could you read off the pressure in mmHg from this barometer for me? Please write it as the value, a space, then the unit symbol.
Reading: 705 mmHg
